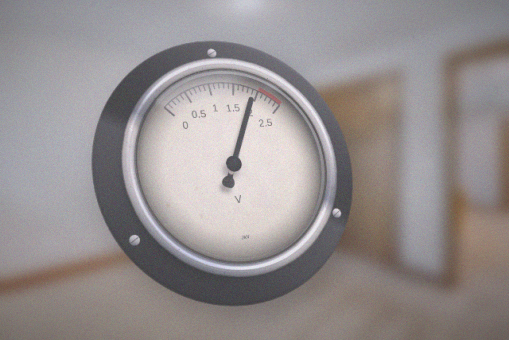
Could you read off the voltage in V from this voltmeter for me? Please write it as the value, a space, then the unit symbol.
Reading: 1.9 V
